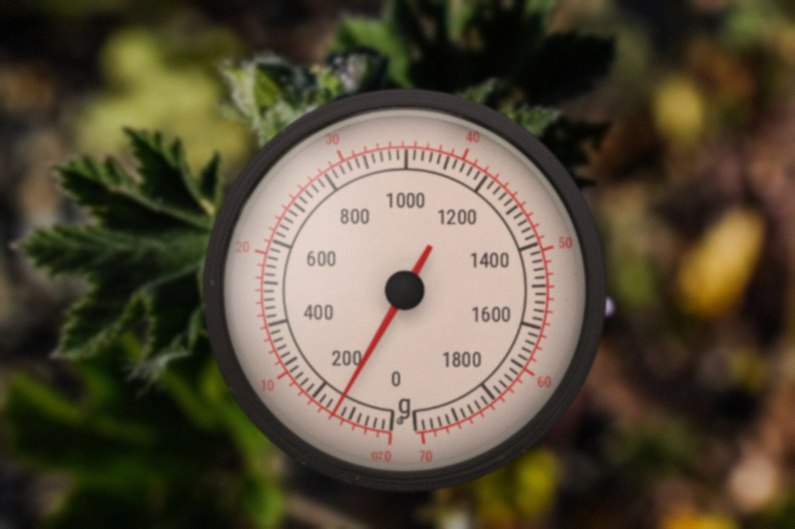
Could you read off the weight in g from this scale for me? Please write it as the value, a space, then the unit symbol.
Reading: 140 g
